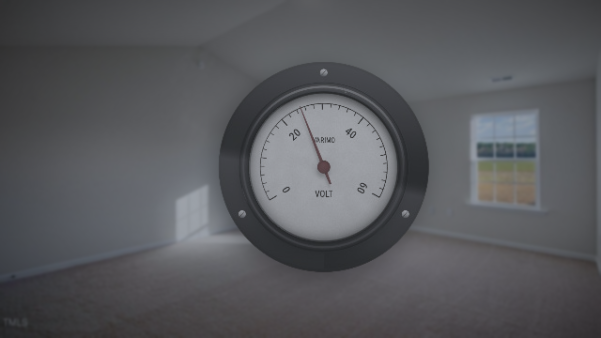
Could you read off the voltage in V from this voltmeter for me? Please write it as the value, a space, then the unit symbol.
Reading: 25 V
